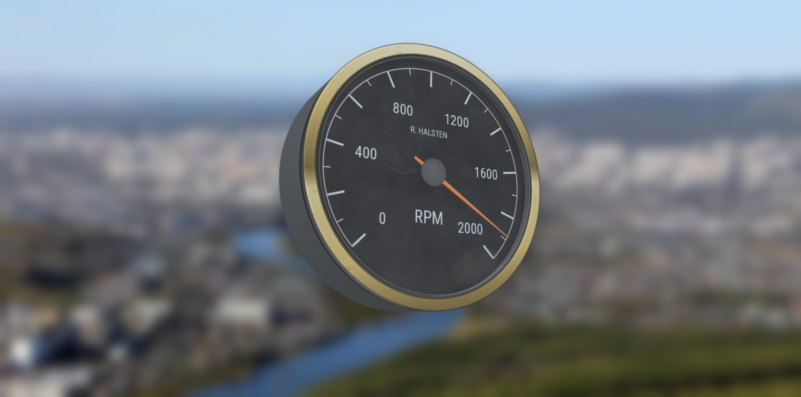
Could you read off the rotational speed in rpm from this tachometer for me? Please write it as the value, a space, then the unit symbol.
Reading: 1900 rpm
